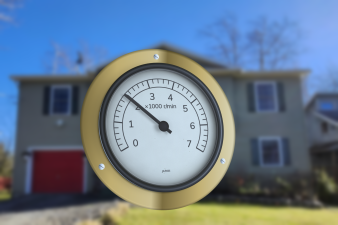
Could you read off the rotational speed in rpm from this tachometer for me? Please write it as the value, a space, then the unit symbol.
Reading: 2000 rpm
